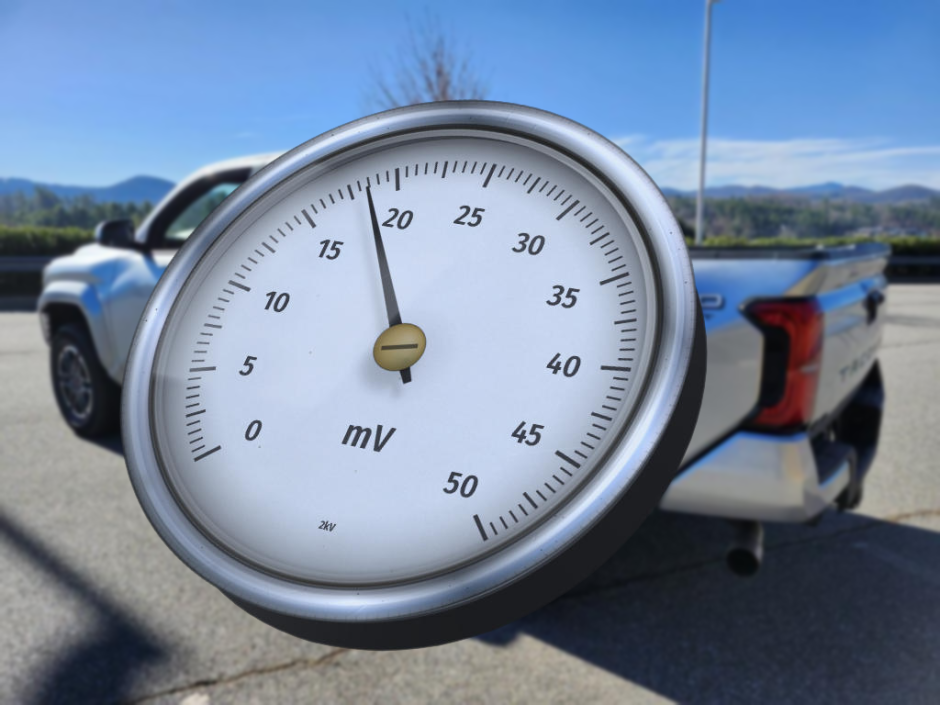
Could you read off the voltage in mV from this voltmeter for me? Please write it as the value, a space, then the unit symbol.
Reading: 18.5 mV
